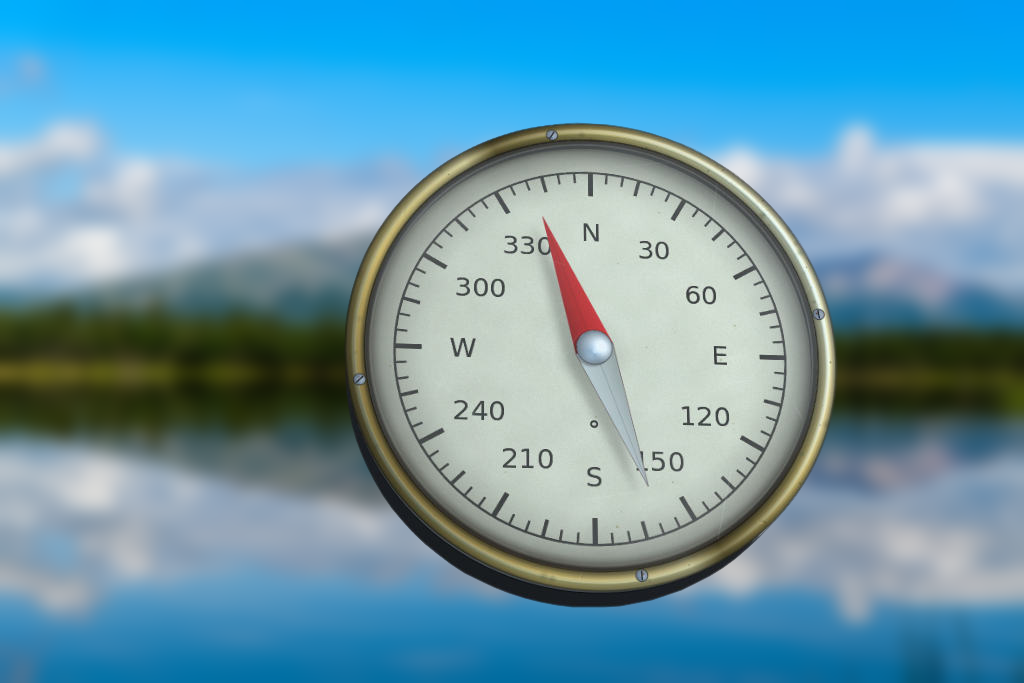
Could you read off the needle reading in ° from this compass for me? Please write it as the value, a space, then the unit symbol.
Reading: 340 °
